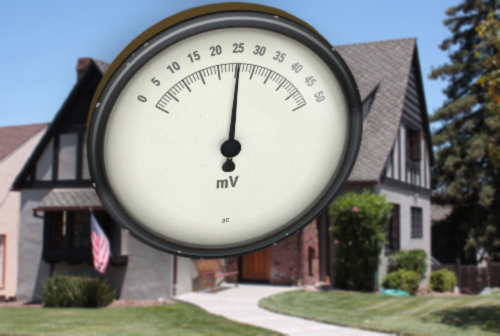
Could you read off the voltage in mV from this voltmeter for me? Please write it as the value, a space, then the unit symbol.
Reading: 25 mV
